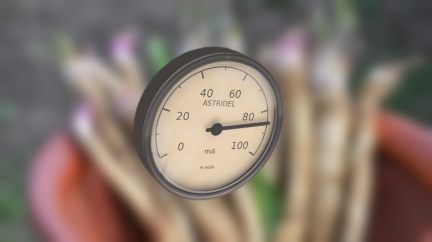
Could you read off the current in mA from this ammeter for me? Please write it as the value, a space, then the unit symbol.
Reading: 85 mA
